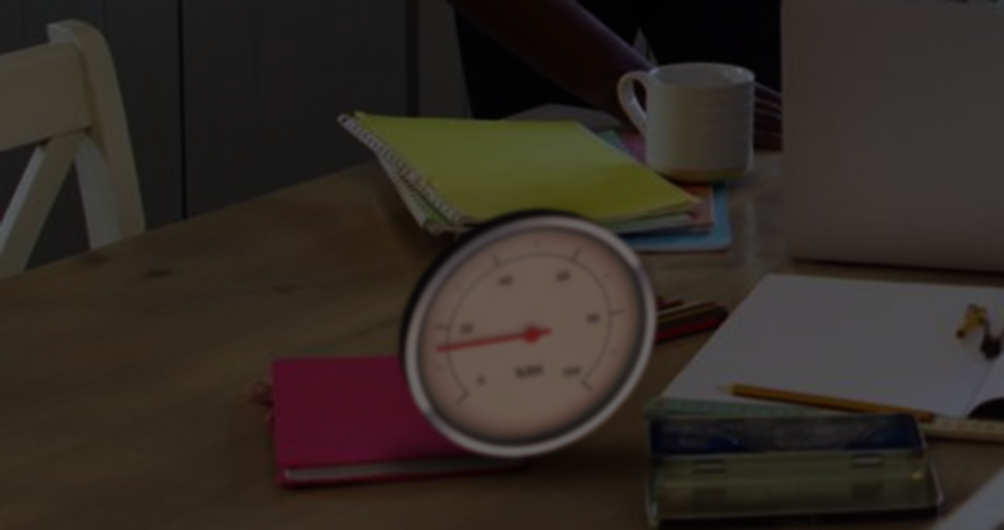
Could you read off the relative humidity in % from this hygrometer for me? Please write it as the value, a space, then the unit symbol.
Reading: 15 %
